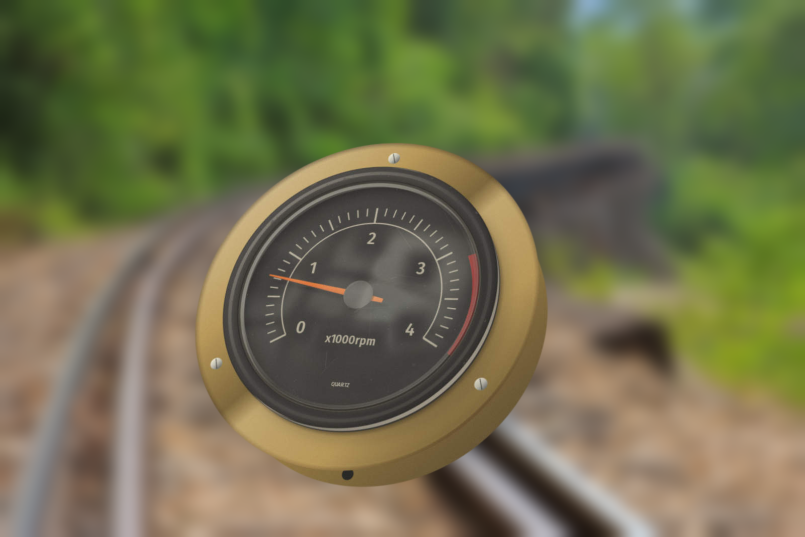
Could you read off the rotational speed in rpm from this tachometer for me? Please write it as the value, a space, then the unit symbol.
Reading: 700 rpm
